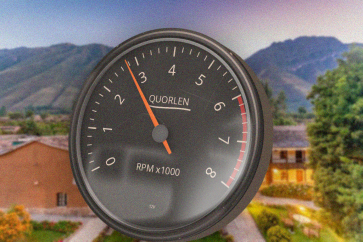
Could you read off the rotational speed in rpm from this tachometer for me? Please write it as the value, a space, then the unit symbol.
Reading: 2800 rpm
